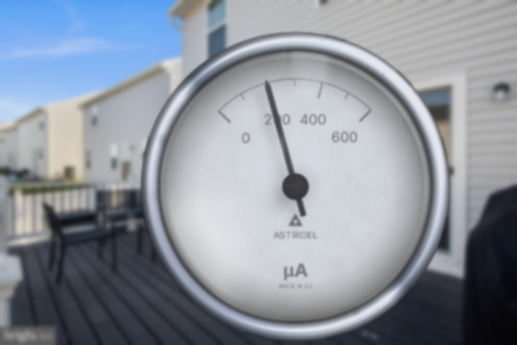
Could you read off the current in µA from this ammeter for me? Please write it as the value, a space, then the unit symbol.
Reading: 200 µA
